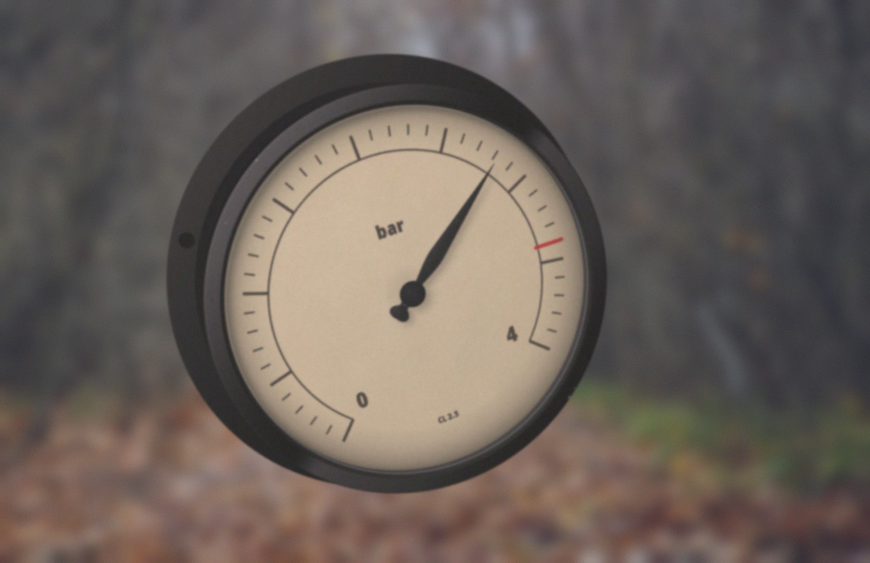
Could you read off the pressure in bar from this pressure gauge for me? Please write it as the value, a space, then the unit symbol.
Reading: 2.8 bar
